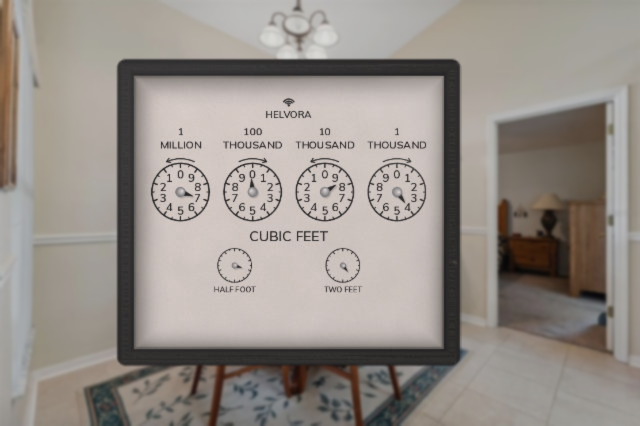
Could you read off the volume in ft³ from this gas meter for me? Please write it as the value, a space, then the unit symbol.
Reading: 698400 ft³
